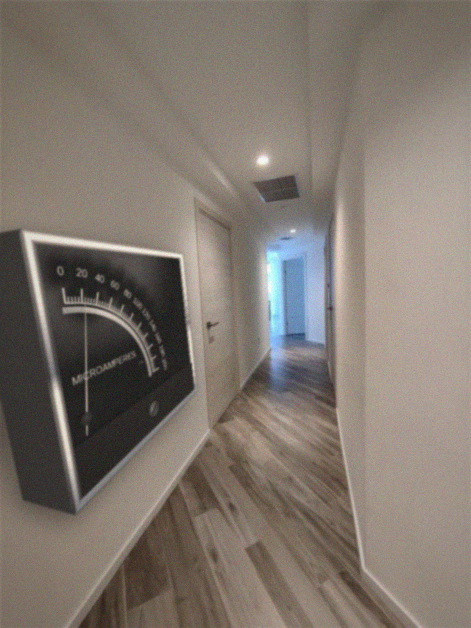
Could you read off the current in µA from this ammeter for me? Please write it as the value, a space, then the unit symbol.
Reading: 20 µA
